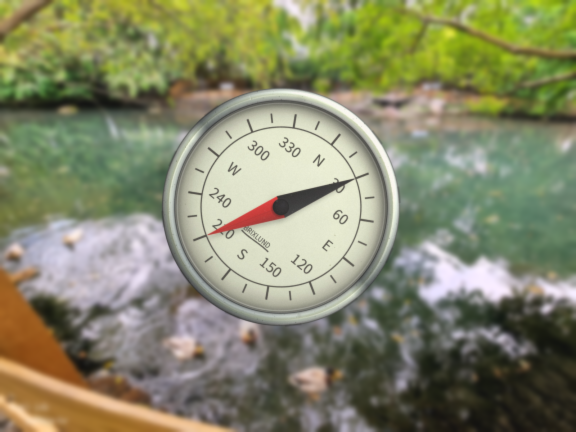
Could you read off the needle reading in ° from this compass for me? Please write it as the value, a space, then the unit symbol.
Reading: 210 °
